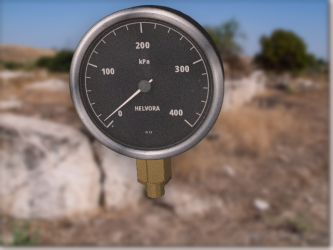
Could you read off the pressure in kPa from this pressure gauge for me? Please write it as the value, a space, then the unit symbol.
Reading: 10 kPa
